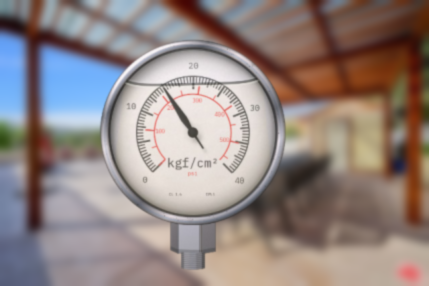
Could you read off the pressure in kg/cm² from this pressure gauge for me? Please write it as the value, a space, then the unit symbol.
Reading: 15 kg/cm²
